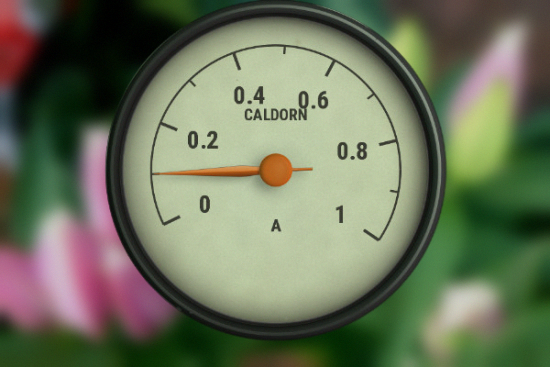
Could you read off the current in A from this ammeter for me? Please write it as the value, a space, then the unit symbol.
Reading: 0.1 A
